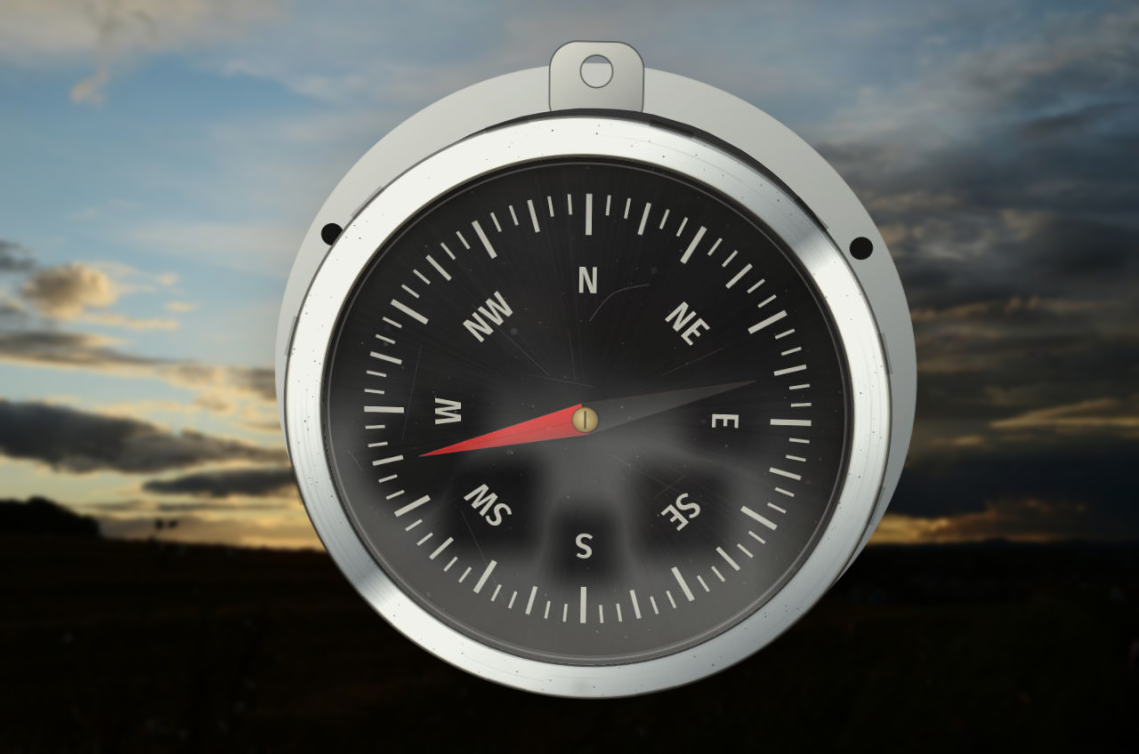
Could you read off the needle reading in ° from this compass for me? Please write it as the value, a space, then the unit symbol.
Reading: 255 °
